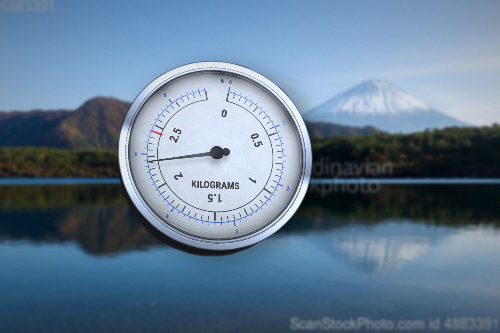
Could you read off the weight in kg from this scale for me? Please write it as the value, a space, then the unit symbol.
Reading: 2.2 kg
